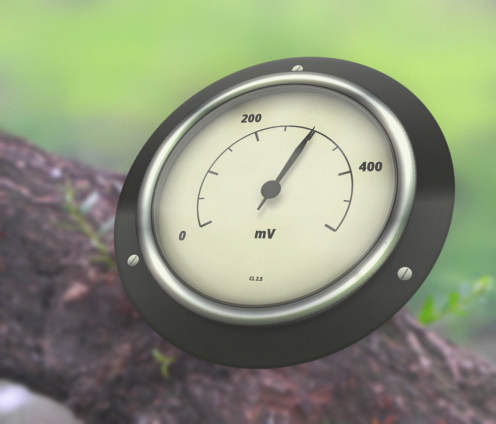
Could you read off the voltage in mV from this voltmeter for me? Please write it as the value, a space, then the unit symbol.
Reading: 300 mV
